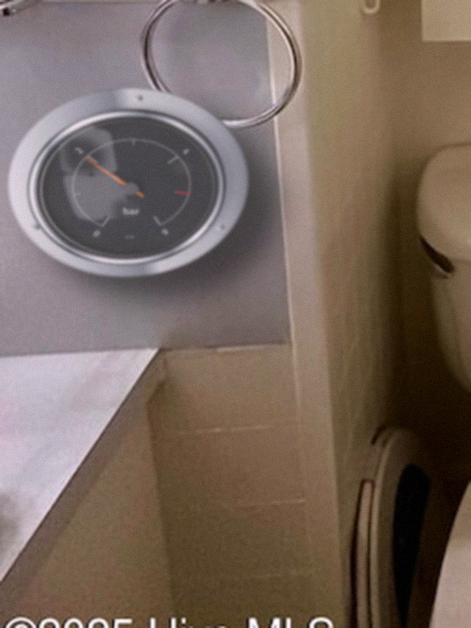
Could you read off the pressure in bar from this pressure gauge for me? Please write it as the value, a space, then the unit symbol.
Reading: 2 bar
